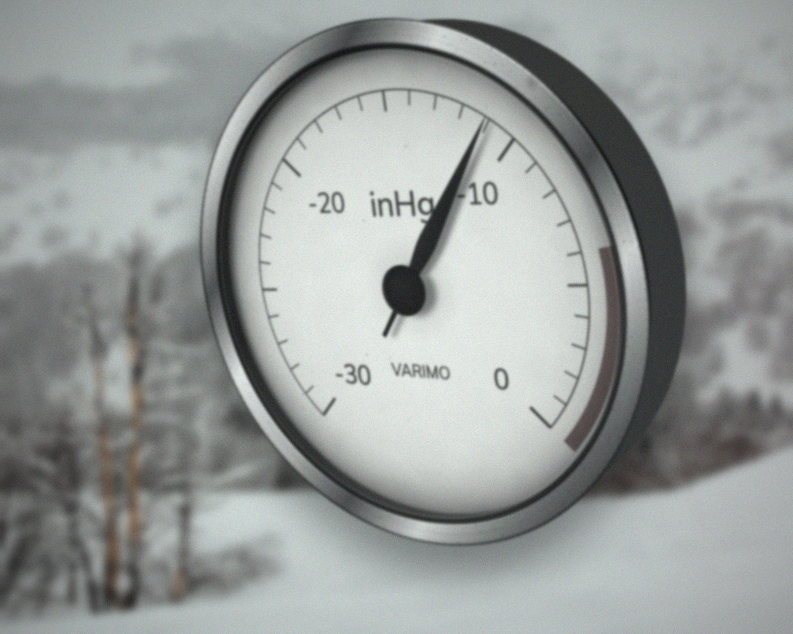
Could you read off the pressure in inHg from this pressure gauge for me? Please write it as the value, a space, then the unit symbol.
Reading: -11 inHg
